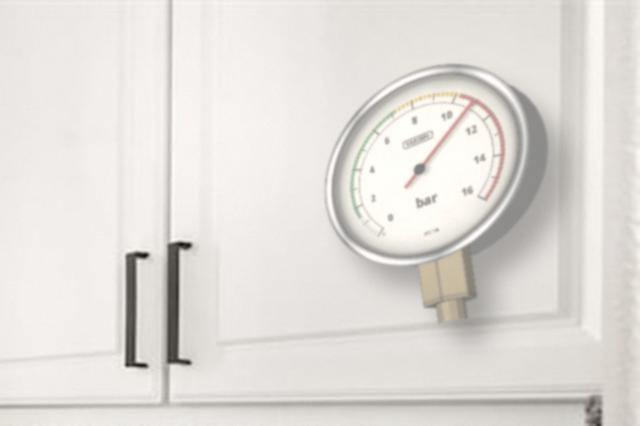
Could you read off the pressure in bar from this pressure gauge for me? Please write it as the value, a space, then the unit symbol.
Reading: 11 bar
